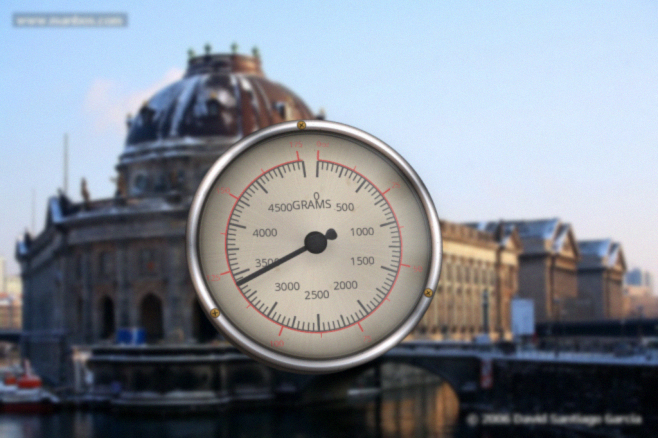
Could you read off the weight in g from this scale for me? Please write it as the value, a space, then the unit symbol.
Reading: 3400 g
